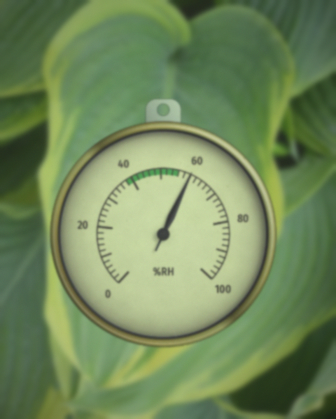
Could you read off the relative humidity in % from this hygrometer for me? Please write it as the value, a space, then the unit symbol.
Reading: 60 %
